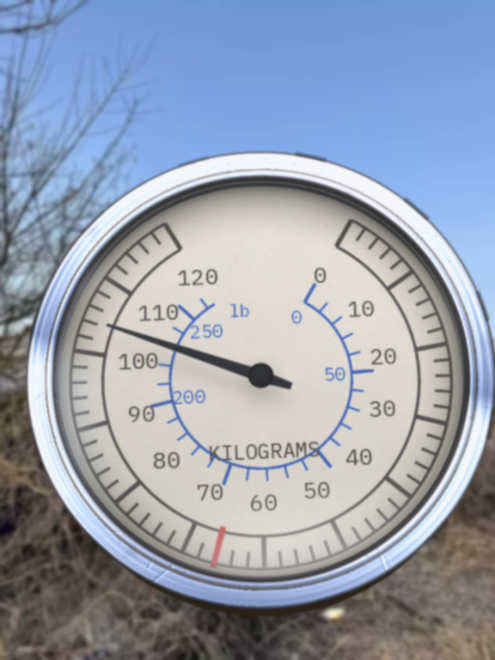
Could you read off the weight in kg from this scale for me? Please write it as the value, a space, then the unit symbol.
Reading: 104 kg
